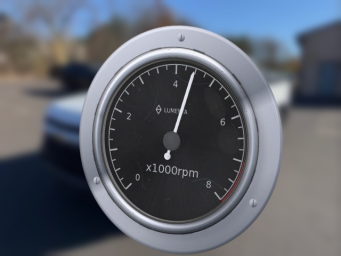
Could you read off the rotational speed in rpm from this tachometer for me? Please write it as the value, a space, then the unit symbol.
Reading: 4500 rpm
